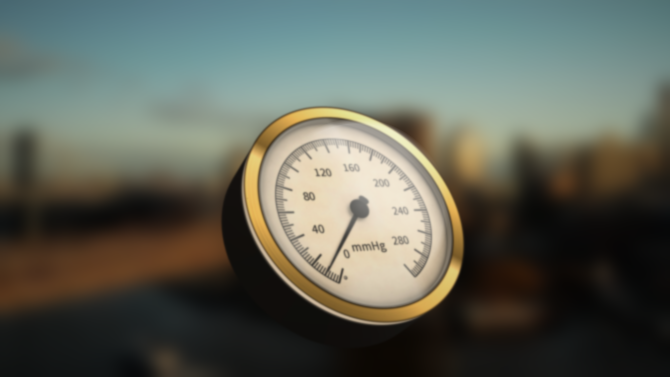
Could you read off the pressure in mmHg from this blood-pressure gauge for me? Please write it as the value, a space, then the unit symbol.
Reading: 10 mmHg
